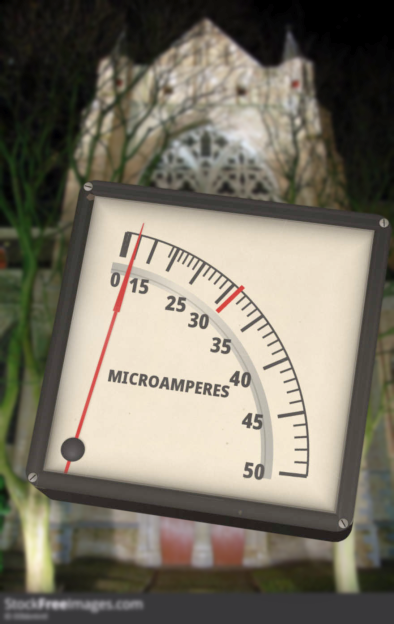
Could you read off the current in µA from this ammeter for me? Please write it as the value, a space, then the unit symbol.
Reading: 10 µA
